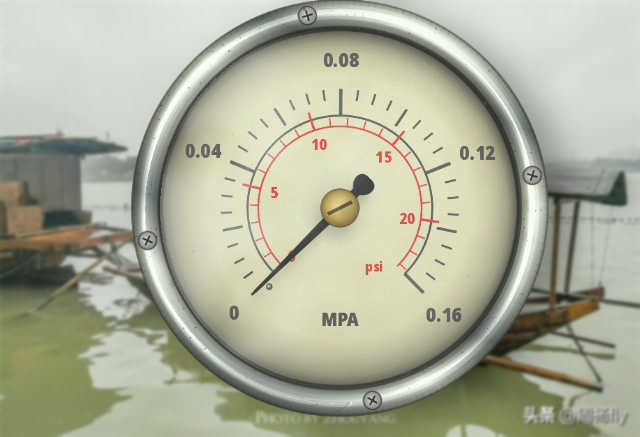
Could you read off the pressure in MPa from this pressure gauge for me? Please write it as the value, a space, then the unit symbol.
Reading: 0 MPa
